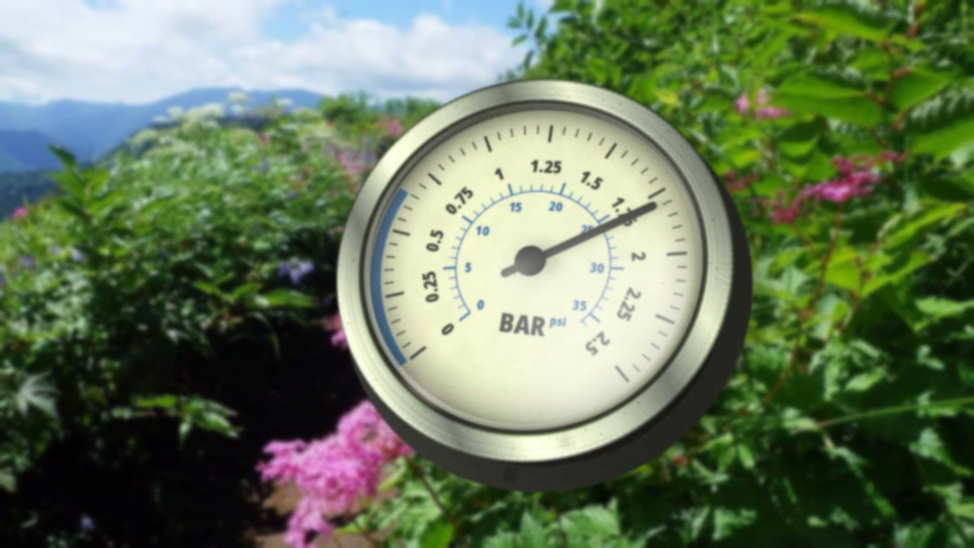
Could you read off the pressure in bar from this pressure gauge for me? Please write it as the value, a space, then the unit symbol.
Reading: 1.8 bar
